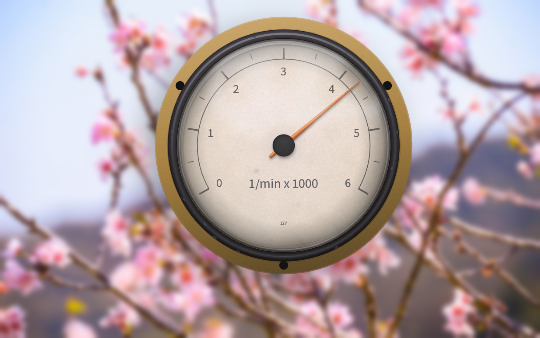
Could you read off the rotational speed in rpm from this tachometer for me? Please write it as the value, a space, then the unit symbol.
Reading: 4250 rpm
